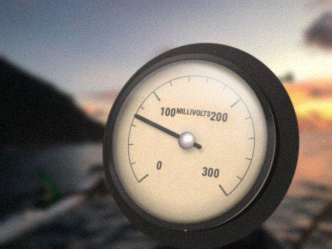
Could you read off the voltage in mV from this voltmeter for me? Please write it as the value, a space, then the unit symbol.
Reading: 70 mV
